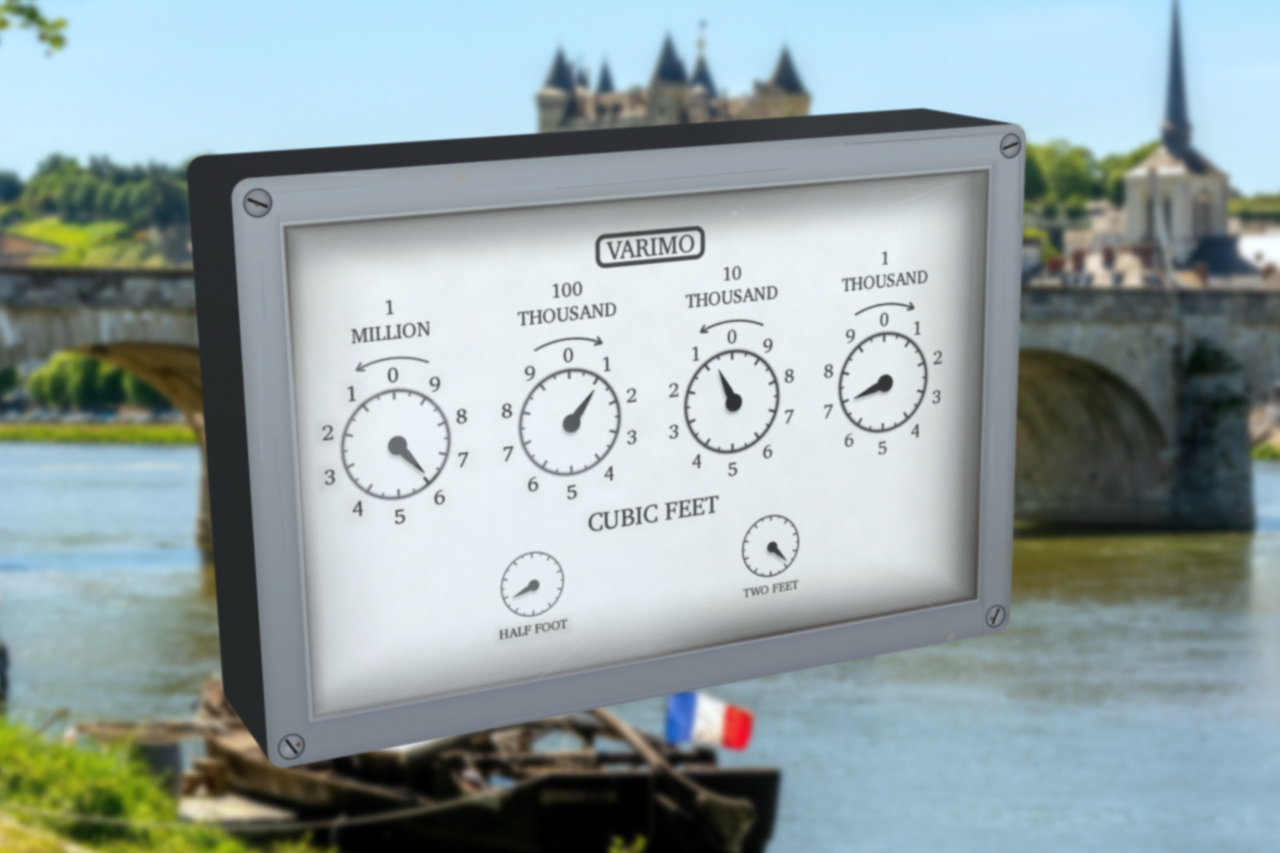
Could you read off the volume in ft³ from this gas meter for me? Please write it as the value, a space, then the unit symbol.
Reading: 610700 ft³
